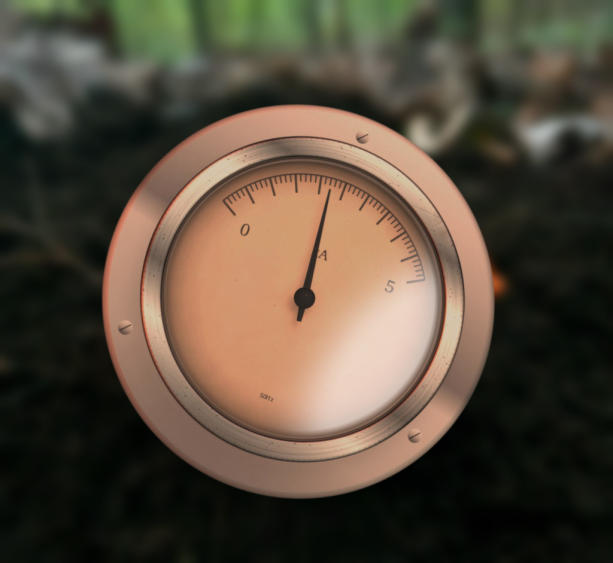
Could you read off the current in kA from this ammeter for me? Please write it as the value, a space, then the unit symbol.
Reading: 2.2 kA
